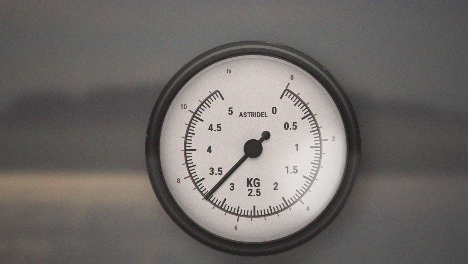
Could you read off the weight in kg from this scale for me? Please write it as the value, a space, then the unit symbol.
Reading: 3.25 kg
